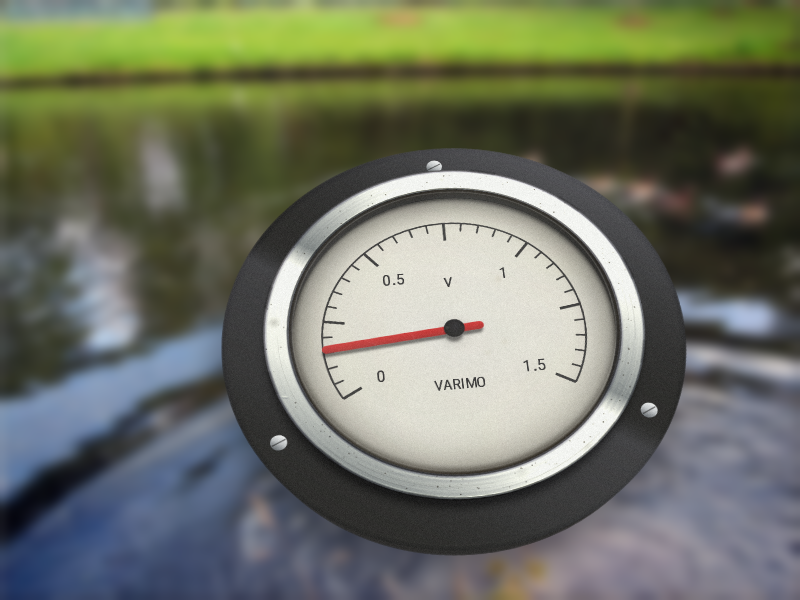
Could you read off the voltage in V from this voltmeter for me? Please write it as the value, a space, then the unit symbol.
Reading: 0.15 V
